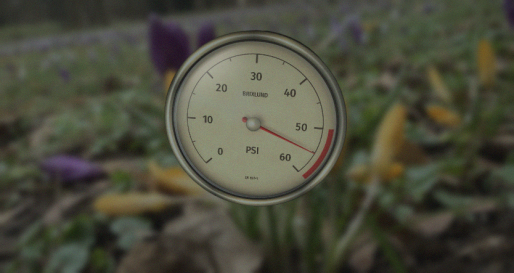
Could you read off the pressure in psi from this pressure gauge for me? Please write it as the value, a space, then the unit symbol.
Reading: 55 psi
